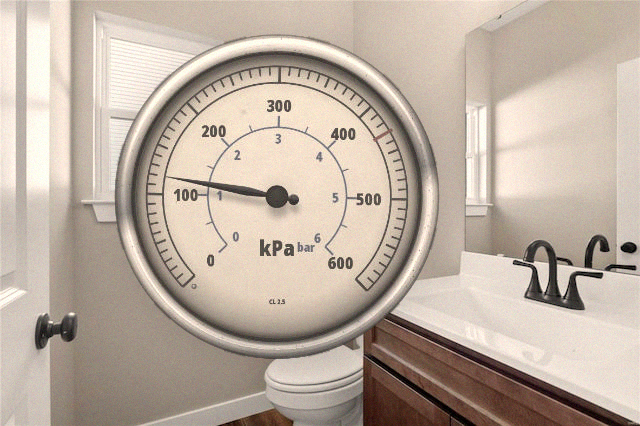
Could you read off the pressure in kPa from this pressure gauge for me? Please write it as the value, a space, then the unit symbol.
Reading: 120 kPa
